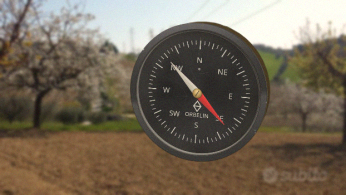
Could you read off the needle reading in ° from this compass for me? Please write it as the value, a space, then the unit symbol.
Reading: 135 °
